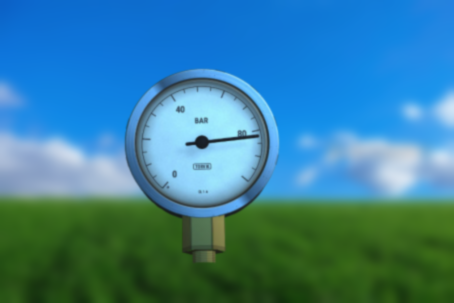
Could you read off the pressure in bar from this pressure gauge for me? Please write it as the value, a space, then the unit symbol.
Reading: 82.5 bar
